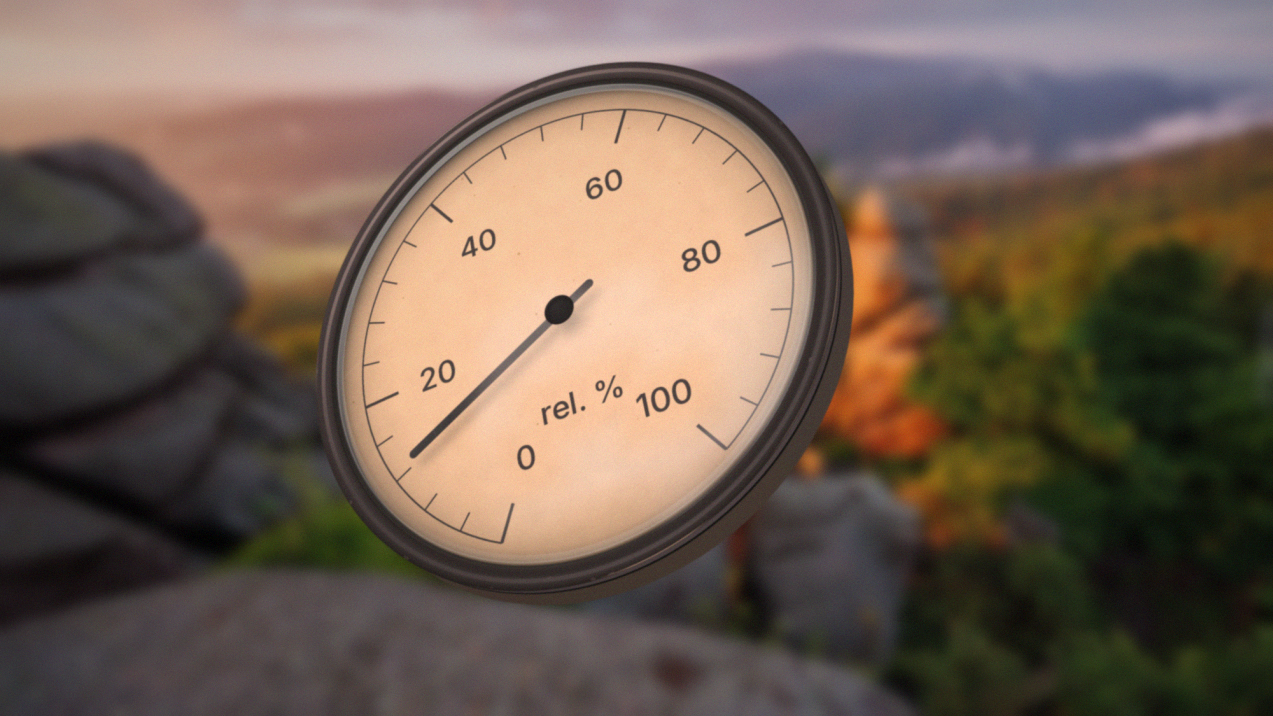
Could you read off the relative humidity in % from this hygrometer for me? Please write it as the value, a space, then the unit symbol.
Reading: 12 %
